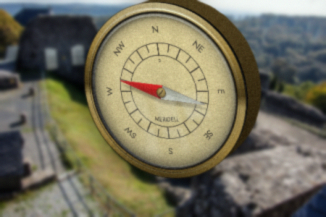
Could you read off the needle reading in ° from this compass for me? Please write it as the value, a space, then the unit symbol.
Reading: 285 °
